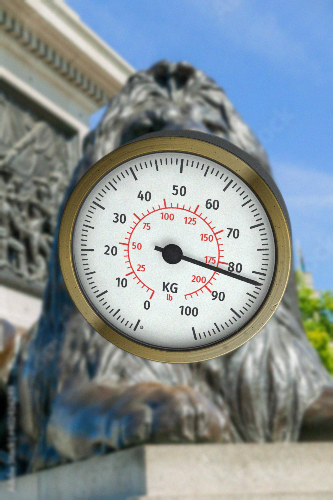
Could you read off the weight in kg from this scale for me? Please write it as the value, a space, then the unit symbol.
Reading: 82 kg
